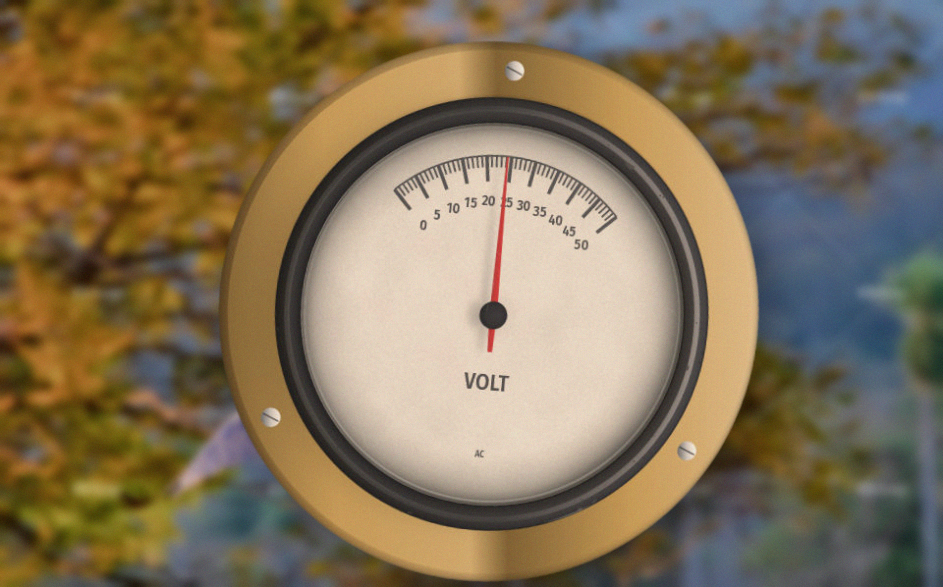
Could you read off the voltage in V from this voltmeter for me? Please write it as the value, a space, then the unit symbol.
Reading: 24 V
